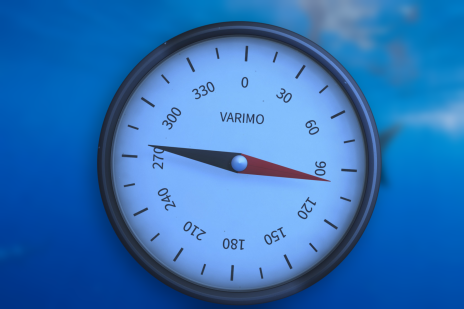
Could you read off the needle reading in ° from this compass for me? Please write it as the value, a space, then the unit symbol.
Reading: 97.5 °
